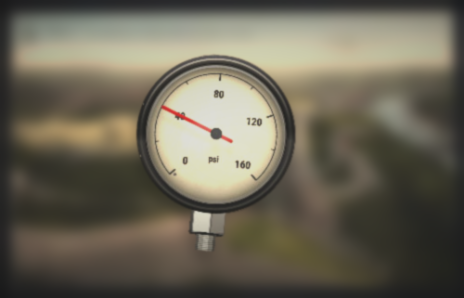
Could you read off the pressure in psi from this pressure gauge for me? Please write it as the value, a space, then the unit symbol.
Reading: 40 psi
